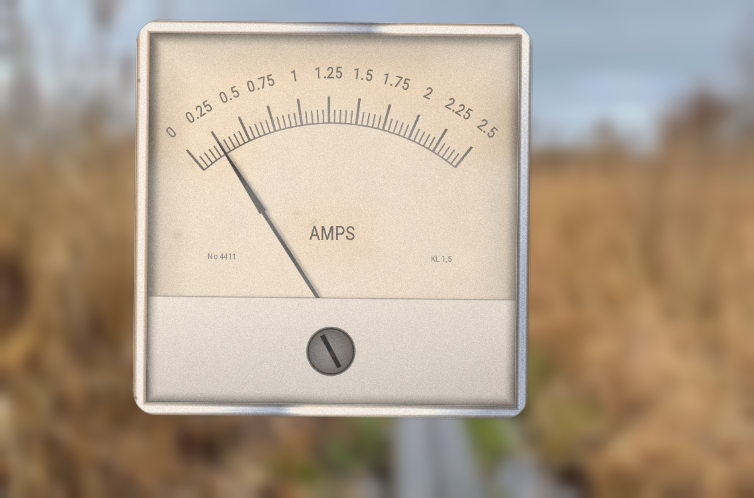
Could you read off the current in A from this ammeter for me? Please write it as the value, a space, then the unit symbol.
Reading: 0.25 A
